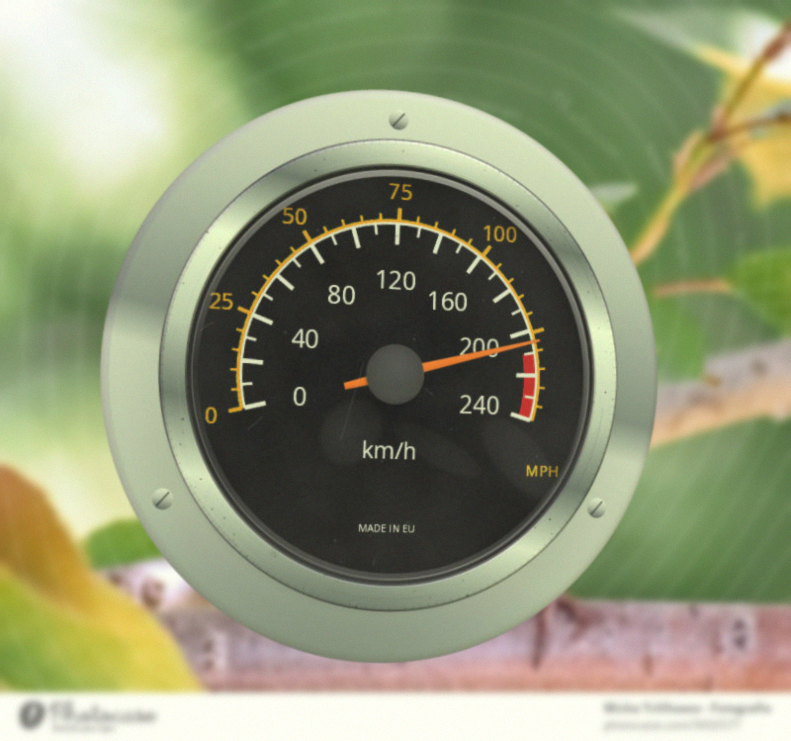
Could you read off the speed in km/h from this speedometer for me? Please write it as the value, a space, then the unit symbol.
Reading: 205 km/h
